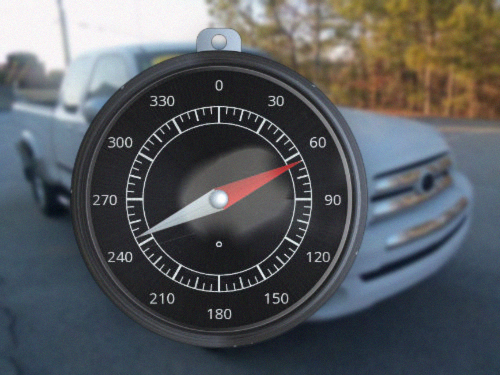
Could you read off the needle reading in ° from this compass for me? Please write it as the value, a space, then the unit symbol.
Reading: 65 °
